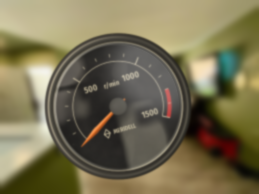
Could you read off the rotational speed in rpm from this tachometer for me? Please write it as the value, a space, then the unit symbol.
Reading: 0 rpm
